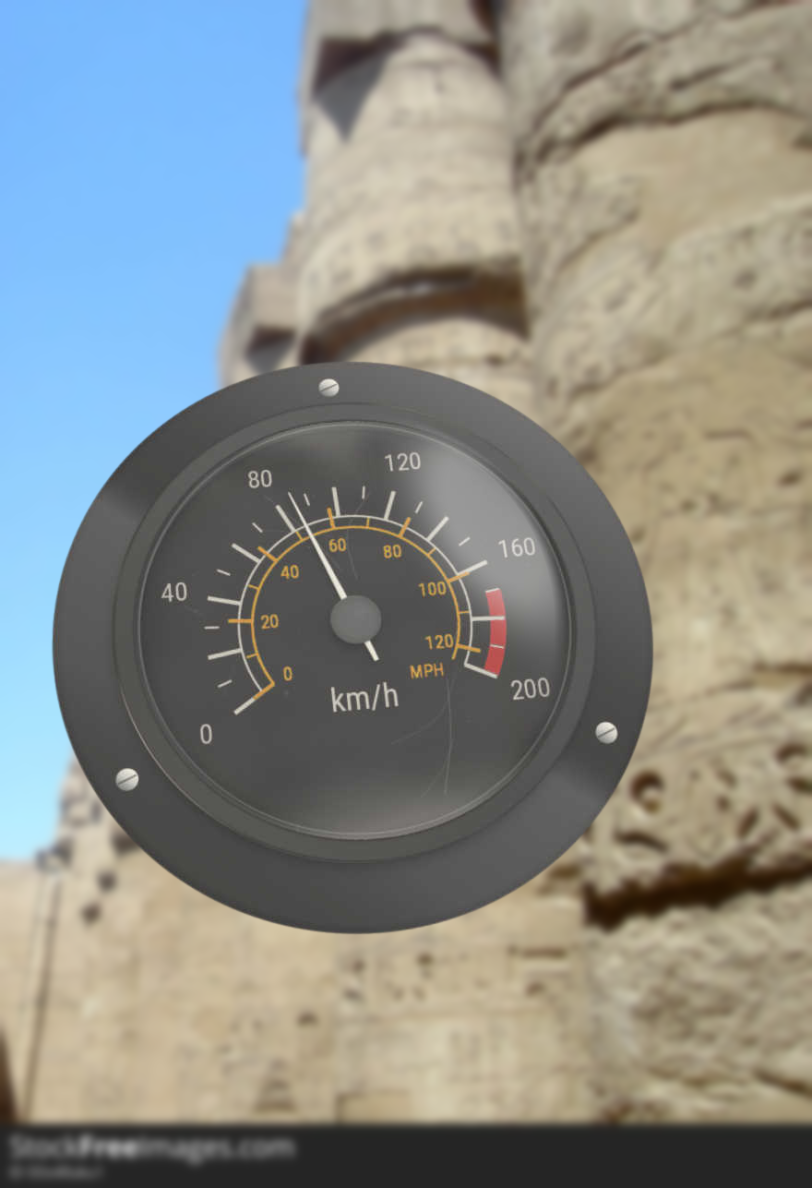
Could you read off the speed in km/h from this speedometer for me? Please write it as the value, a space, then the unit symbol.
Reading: 85 km/h
